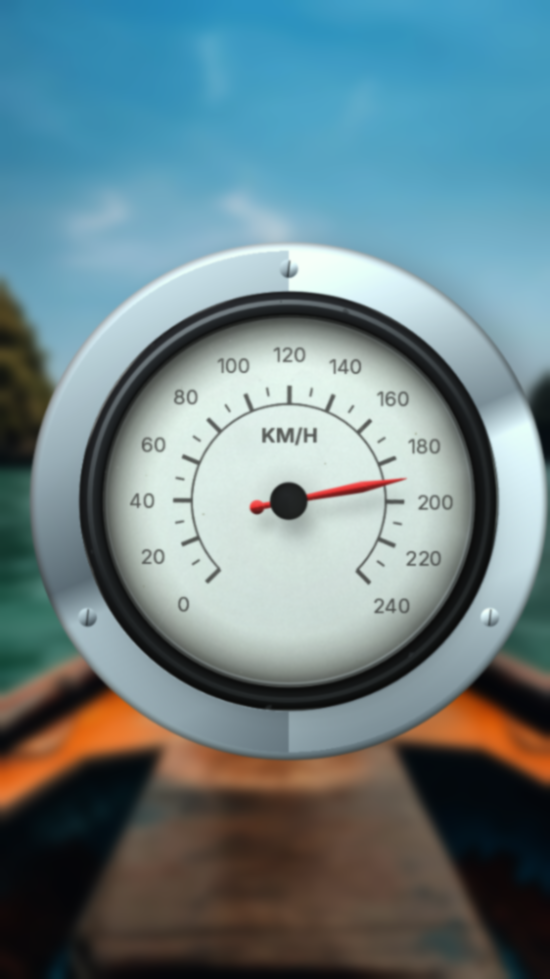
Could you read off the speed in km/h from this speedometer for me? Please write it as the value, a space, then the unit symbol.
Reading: 190 km/h
